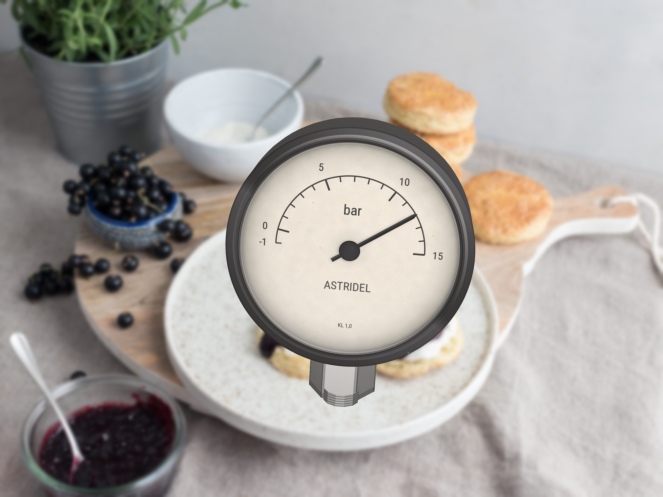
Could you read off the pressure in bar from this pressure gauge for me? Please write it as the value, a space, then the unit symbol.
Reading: 12 bar
